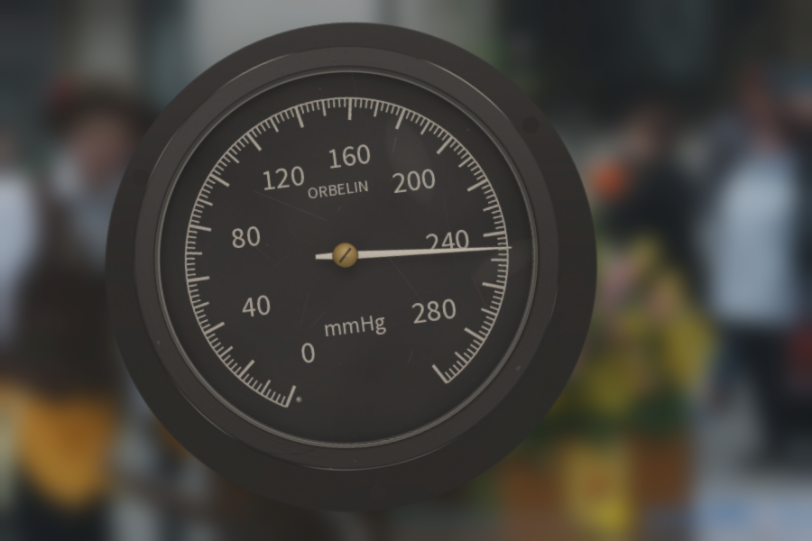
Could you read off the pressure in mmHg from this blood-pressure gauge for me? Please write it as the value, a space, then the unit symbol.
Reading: 246 mmHg
